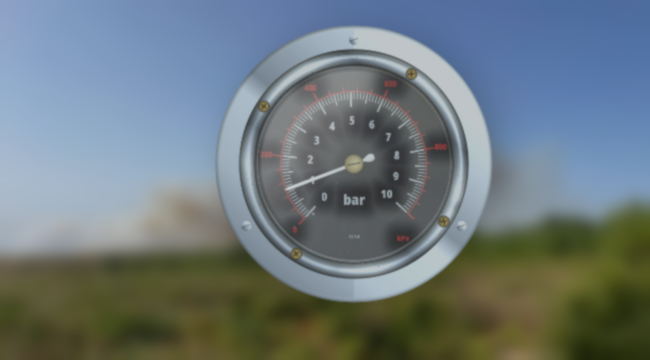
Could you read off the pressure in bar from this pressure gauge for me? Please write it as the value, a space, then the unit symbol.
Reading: 1 bar
